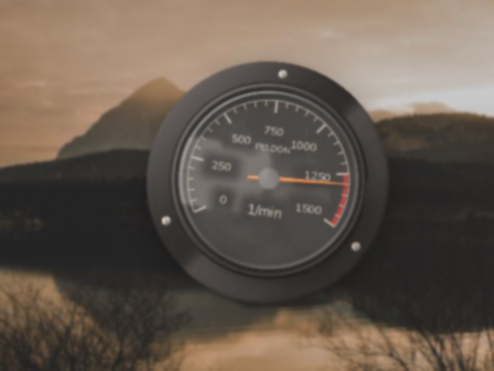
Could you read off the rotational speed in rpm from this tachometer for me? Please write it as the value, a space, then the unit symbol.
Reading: 1300 rpm
